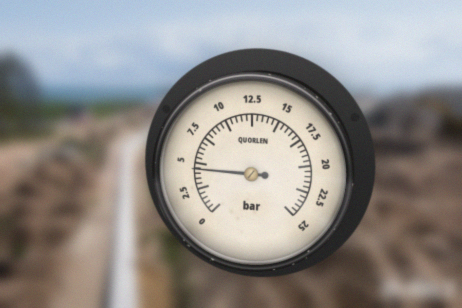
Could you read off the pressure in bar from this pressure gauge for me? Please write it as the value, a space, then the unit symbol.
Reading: 4.5 bar
